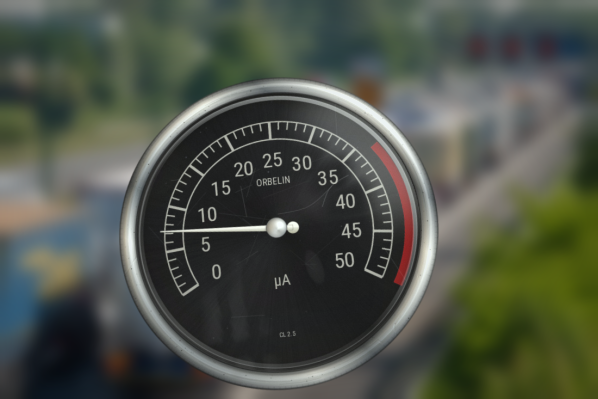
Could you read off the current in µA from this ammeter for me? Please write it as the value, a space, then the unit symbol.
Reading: 7 µA
